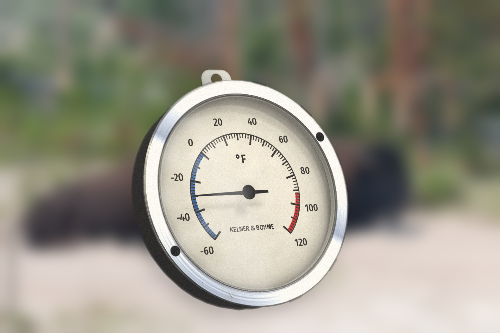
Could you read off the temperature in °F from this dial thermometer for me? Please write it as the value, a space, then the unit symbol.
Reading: -30 °F
